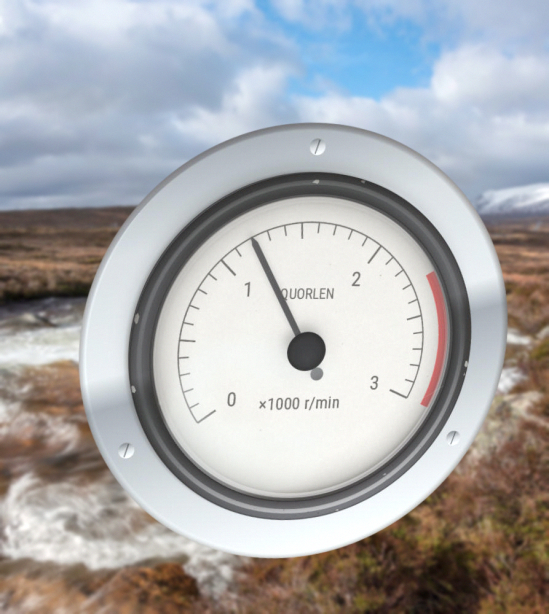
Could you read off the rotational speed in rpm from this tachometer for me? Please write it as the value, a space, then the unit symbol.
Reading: 1200 rpm
